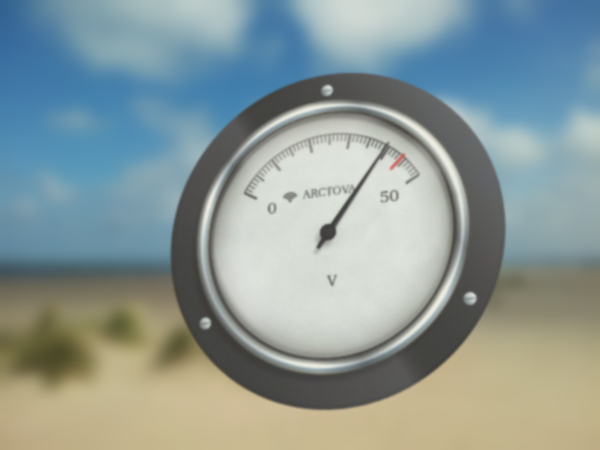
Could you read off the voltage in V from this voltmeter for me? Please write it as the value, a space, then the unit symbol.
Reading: 40 V
